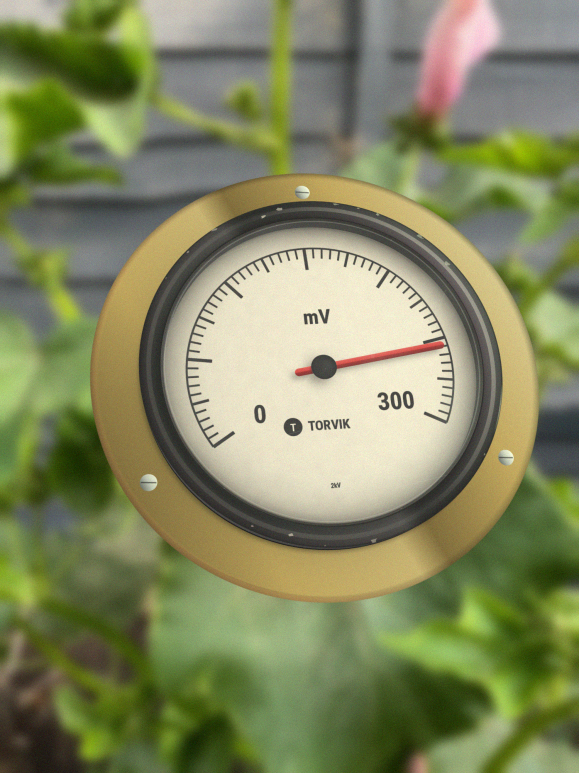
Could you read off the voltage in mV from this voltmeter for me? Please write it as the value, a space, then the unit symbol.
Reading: 255 mV
